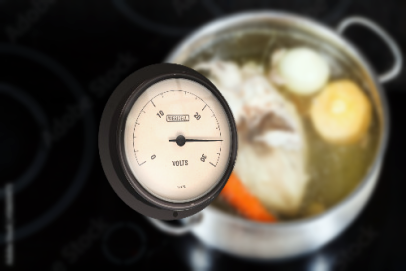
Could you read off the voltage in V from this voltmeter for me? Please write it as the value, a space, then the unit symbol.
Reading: 26 V
